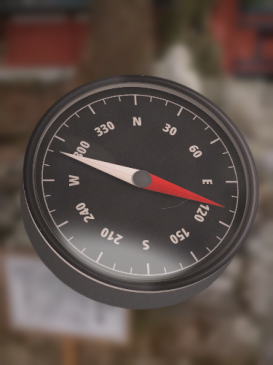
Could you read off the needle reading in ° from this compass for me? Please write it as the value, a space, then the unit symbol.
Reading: 110 °
